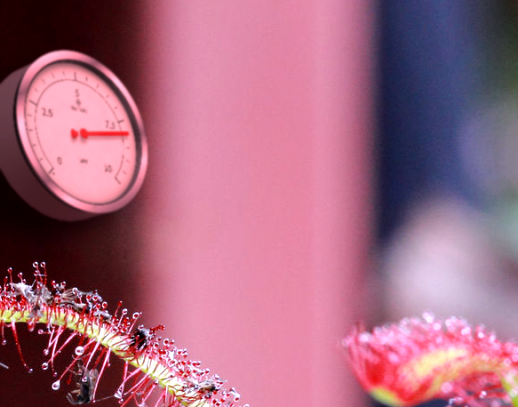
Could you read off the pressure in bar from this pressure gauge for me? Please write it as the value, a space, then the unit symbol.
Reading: 8 bar
